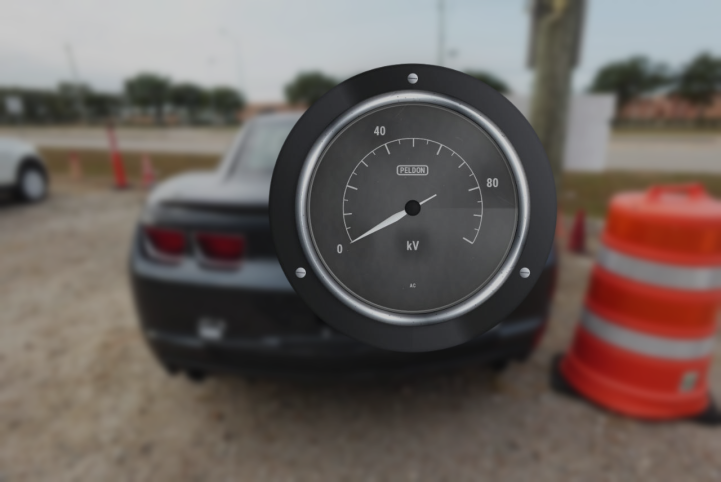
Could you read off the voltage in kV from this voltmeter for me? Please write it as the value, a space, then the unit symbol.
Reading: 0 kV
